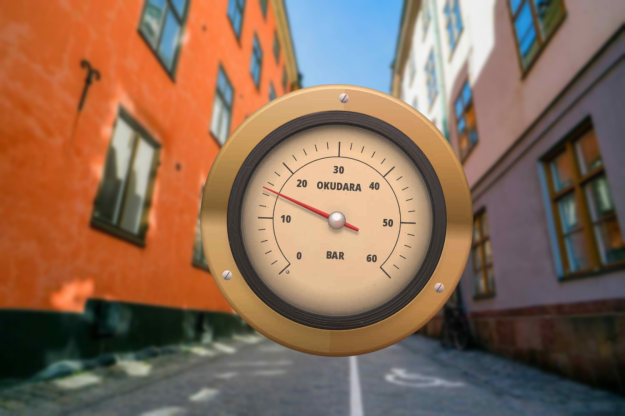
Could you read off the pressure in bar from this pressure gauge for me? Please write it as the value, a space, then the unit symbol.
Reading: 15 bar
